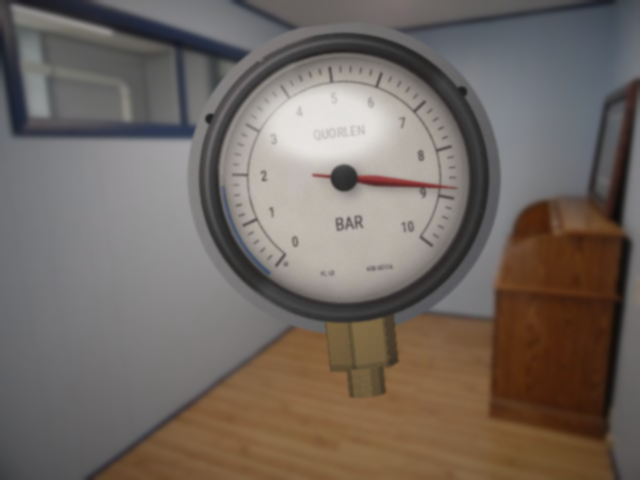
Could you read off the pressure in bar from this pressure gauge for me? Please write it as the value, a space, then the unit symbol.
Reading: 8.8 bar
